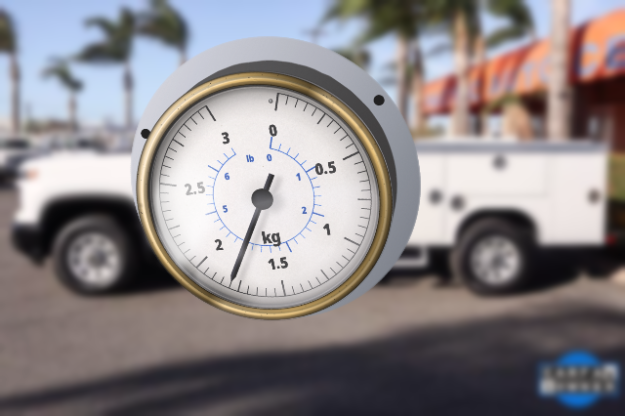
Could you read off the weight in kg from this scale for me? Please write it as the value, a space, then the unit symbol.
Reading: 1.8 kg
